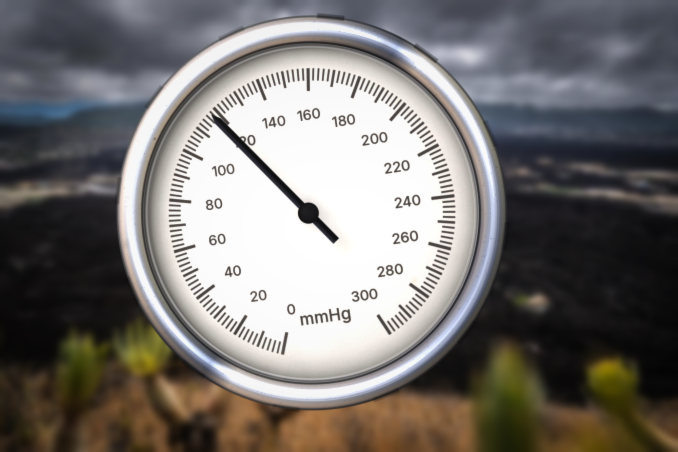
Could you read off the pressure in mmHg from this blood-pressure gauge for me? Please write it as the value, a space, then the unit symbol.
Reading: 118 mmHg
